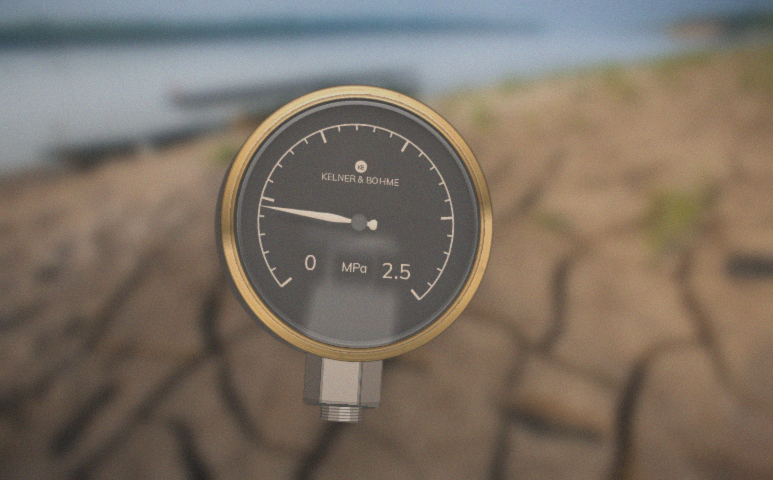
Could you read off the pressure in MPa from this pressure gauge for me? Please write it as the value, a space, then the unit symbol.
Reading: 0.45 MPa
